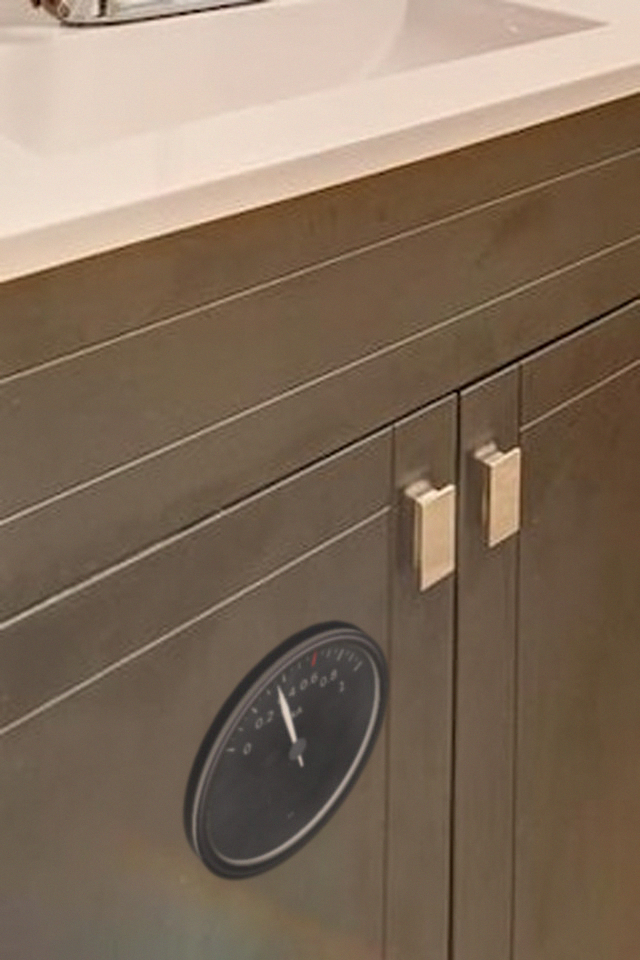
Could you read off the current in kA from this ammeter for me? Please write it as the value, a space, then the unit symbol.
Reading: 0.35 kA
